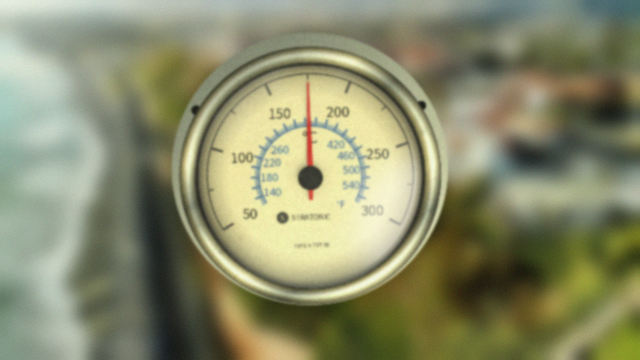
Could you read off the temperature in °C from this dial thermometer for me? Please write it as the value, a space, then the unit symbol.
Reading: 175 °C
